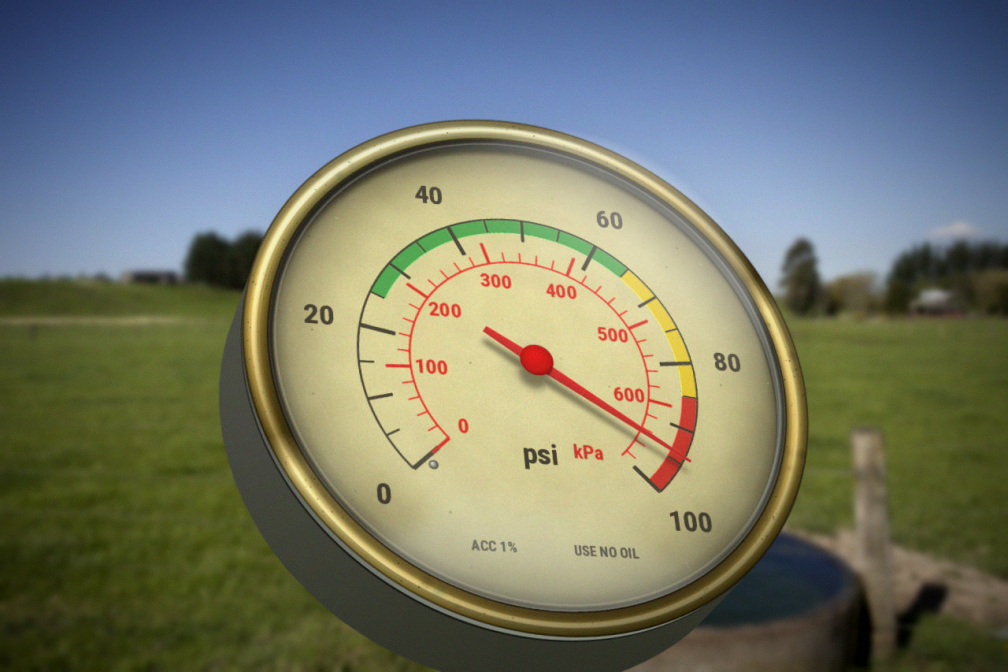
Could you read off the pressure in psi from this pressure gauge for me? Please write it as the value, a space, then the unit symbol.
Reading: 95 psi
